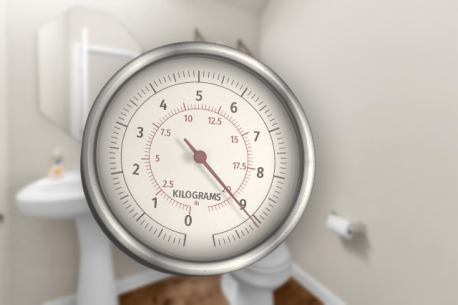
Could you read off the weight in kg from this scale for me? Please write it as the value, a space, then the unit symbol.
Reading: 9.1 kg
